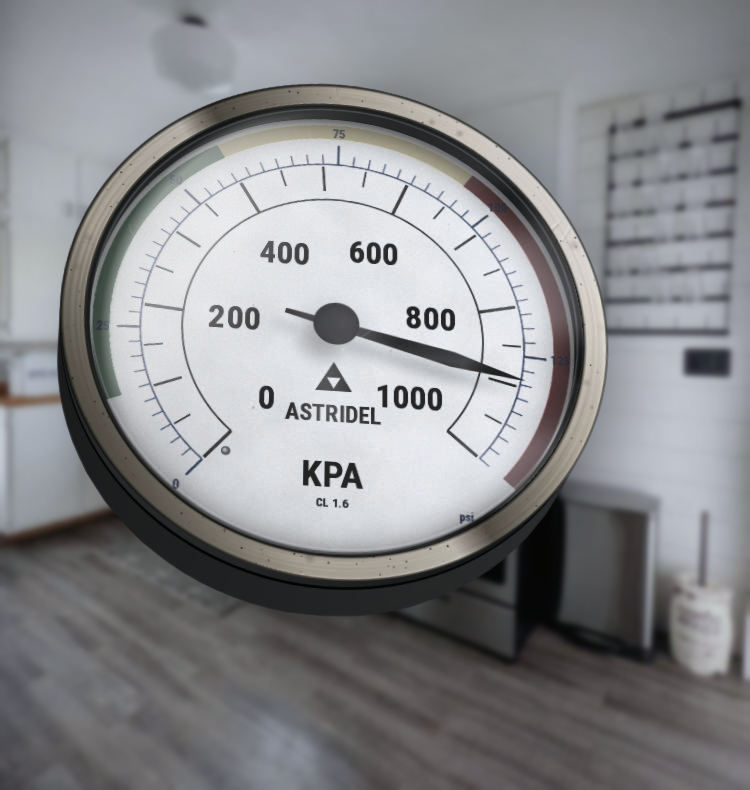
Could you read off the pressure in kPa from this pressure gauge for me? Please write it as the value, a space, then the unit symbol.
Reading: 900 kPa
